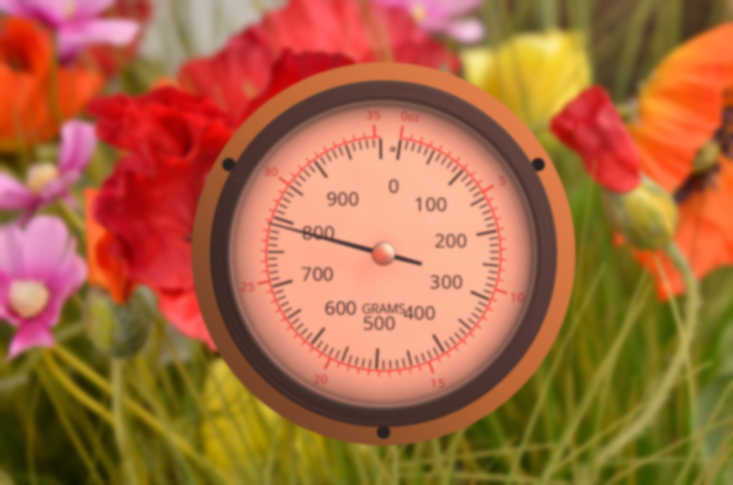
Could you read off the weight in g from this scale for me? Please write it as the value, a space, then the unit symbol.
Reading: 790 g
